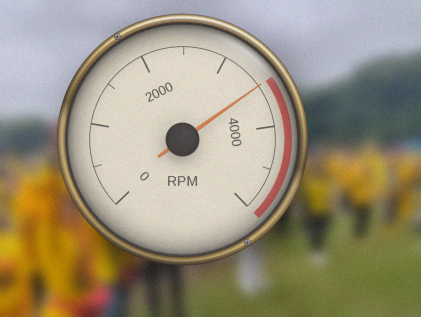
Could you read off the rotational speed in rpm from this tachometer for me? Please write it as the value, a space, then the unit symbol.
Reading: 3500 rpm
